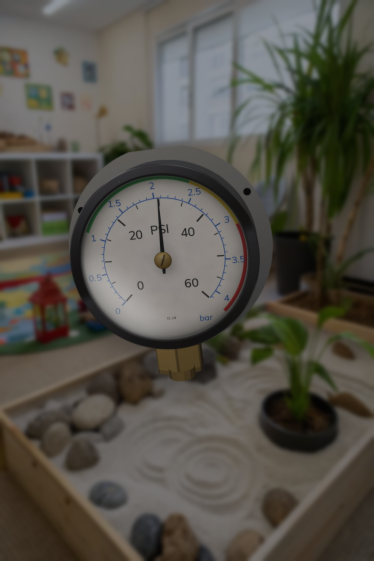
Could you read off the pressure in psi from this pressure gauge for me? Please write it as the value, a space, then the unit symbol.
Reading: 30 psi
